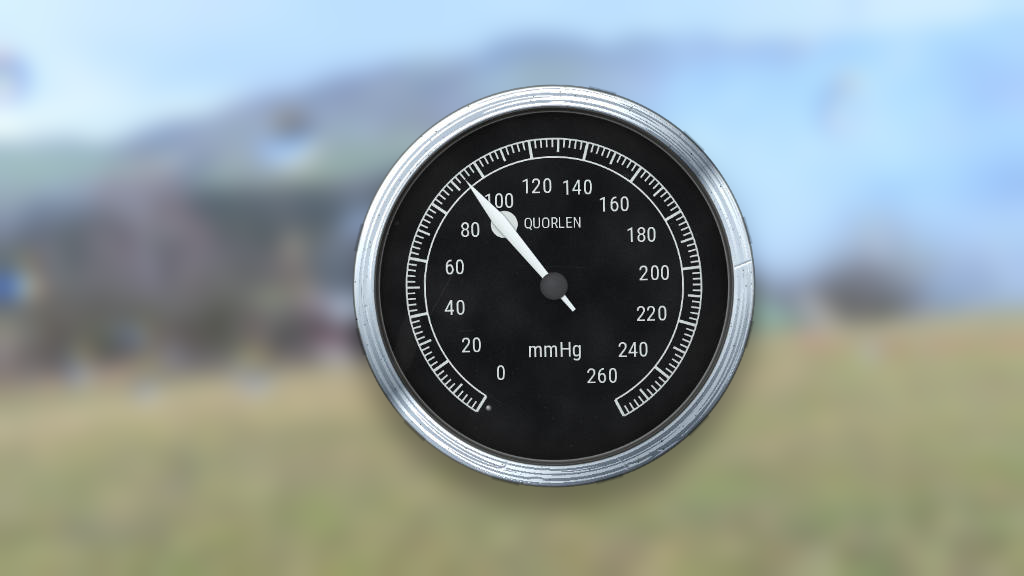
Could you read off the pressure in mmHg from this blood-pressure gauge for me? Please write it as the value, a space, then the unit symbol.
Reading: 94 mmHg
